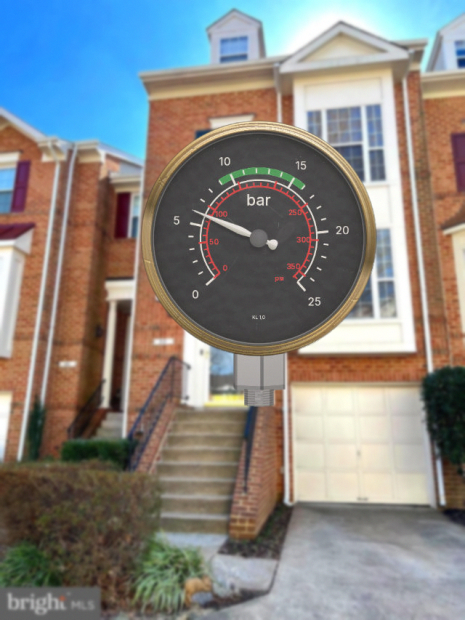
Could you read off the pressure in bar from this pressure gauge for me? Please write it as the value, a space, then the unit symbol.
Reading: 6 bar
